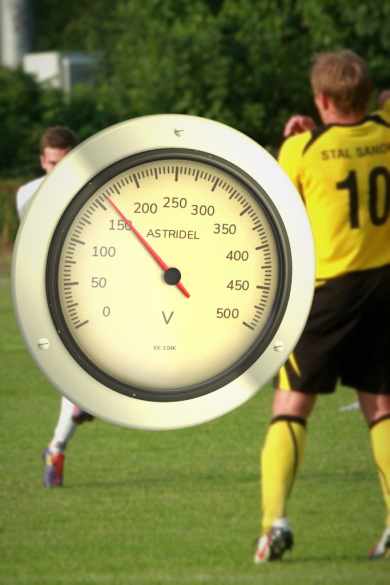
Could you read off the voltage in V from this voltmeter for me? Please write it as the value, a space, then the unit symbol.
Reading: 160 V
